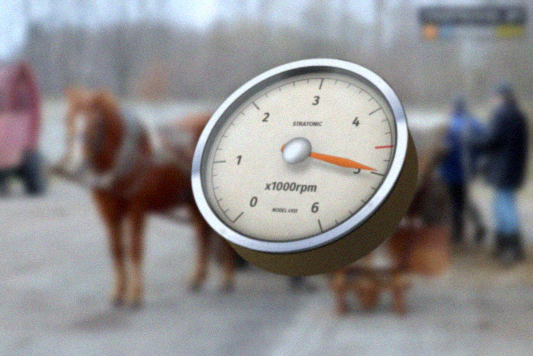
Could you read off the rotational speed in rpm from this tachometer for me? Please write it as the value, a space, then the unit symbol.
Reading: 5000 rpm
